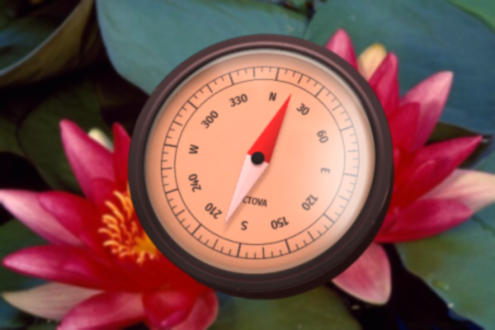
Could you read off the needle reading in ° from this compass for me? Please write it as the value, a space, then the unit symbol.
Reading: 15 °
